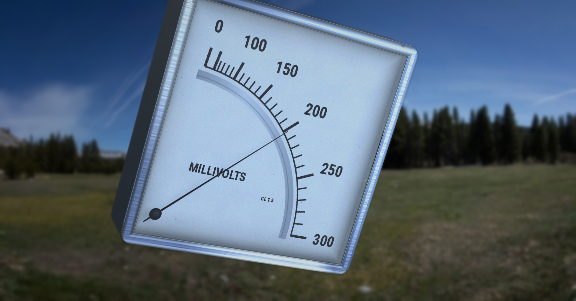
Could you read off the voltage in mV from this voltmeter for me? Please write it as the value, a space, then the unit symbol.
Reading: 200 mV
